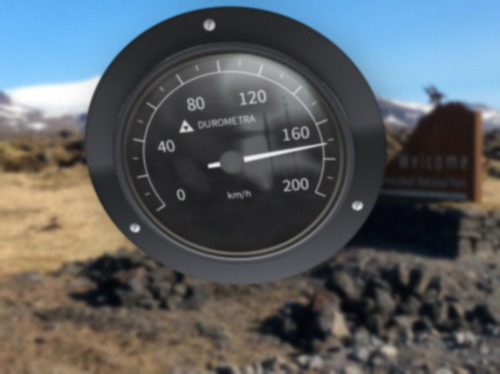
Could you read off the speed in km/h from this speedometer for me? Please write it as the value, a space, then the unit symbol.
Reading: 170 km/h
